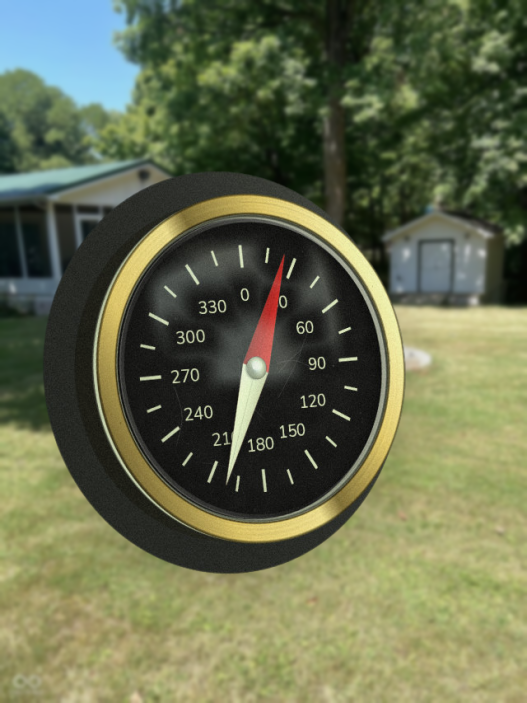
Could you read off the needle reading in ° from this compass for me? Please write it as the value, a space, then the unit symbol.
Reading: 22.5 °
